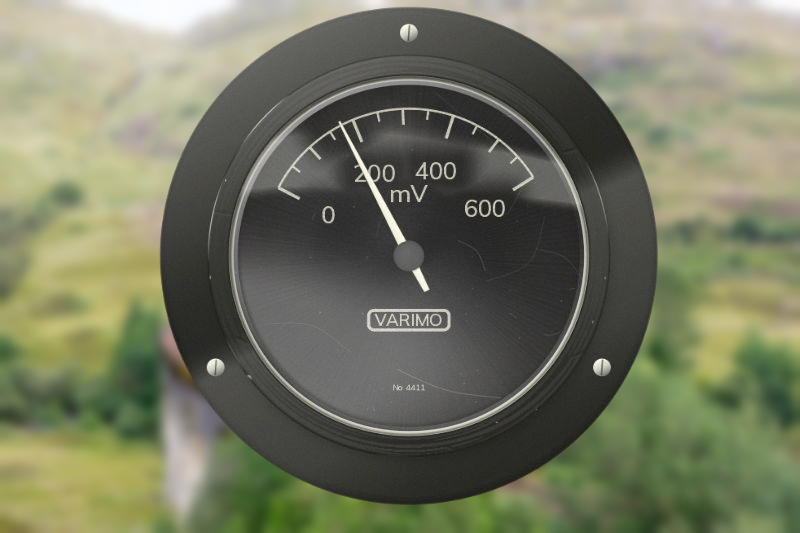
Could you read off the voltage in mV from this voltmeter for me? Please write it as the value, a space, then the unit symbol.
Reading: 175 mV
